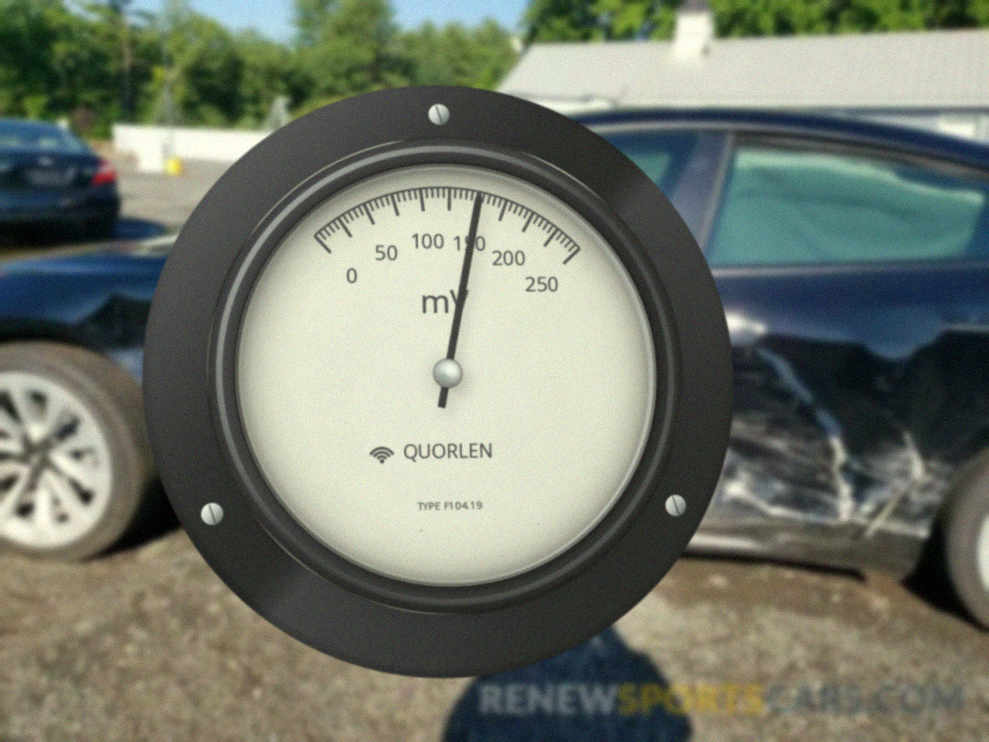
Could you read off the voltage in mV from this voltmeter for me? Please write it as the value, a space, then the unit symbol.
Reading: 150 mV
